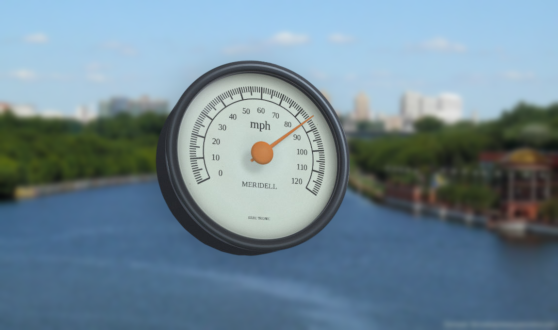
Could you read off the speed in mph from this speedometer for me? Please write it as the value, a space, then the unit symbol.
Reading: 85 mph
